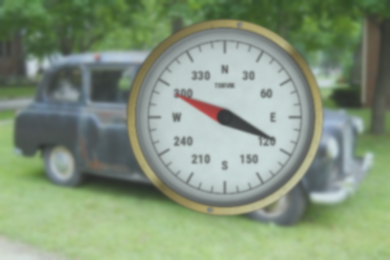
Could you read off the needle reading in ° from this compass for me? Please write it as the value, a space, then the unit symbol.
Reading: 295 °
